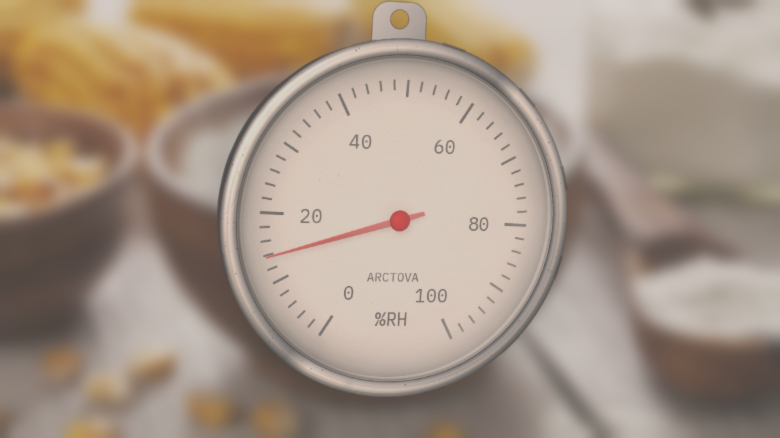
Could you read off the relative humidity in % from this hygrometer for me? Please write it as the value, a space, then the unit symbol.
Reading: 14 %
